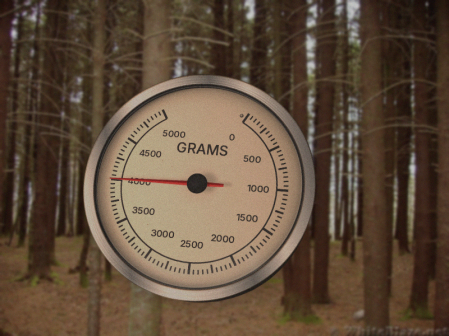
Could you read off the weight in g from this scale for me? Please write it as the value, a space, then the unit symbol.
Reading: 4000 g
